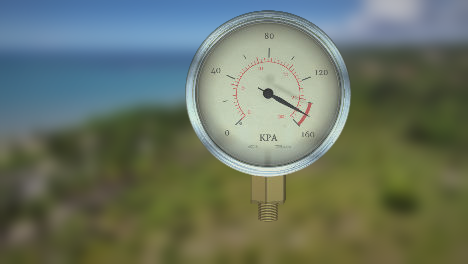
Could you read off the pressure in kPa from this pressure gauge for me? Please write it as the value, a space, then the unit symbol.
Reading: 150 kPa
